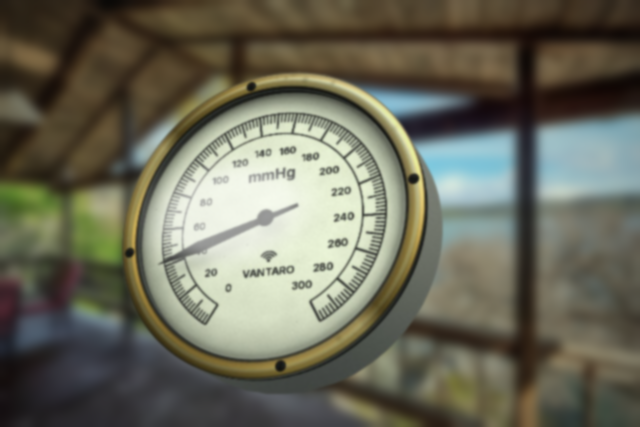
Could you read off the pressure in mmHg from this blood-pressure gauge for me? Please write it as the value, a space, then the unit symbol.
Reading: 40 mmHg
